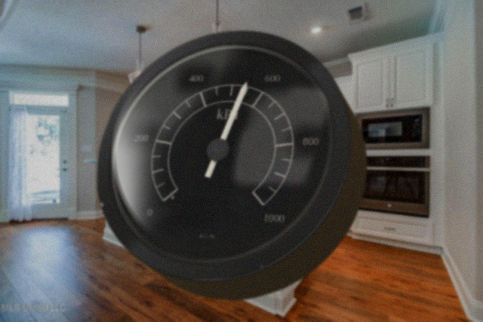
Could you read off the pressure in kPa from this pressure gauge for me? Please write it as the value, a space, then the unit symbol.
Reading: 550 kPa
